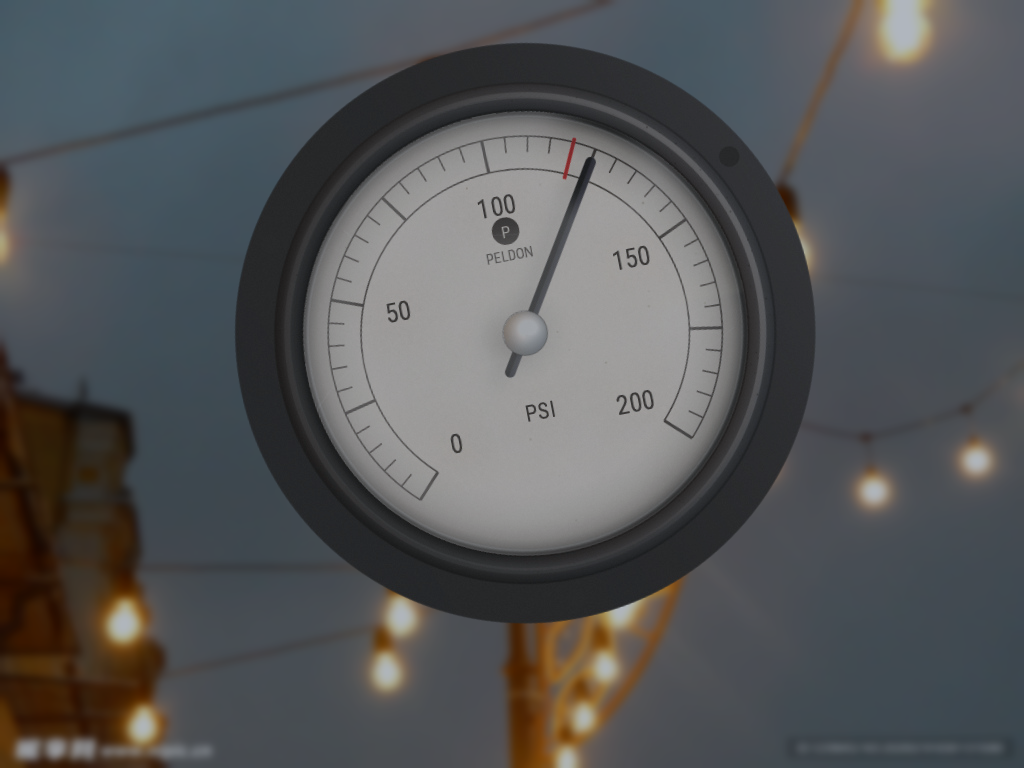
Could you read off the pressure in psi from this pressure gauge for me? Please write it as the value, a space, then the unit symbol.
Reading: 125 psi
